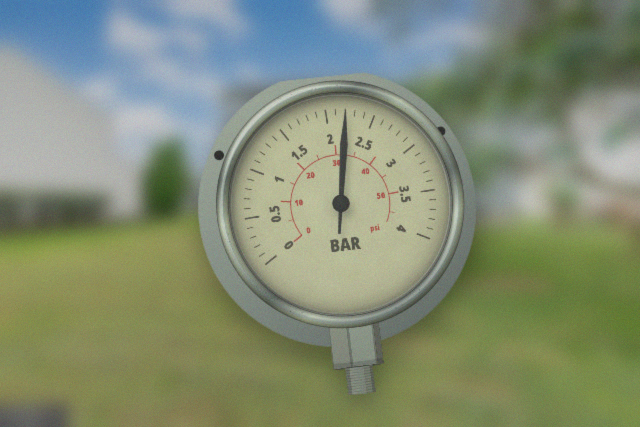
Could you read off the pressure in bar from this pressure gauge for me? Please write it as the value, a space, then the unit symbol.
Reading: 2.2 bar
